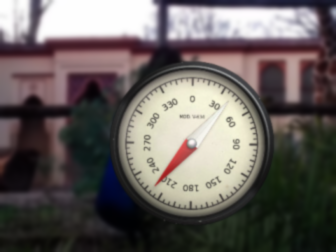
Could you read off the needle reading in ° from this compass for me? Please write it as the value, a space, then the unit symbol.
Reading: 220 °
